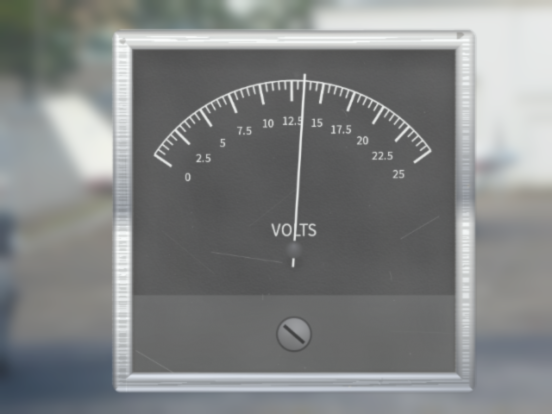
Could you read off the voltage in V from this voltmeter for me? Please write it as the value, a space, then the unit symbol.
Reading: 13.5 V
